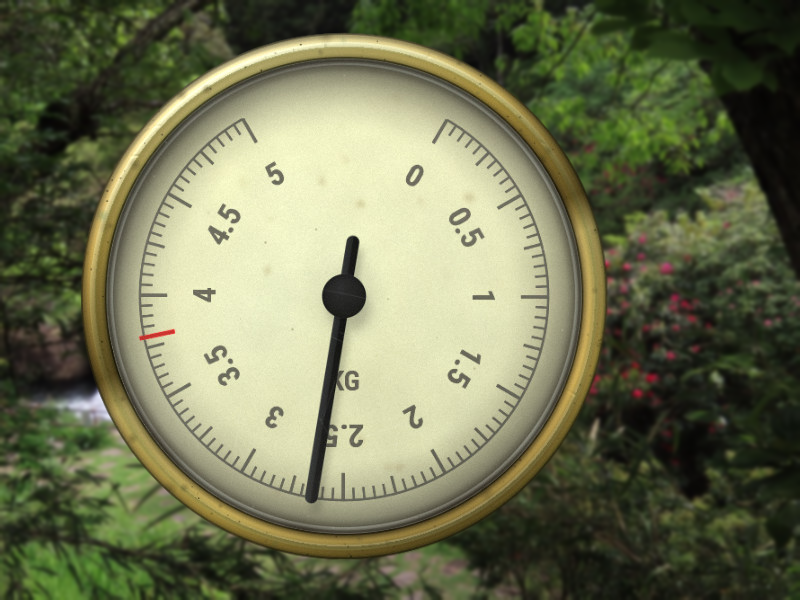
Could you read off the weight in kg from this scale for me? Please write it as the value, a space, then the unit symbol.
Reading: 2.65 kg
